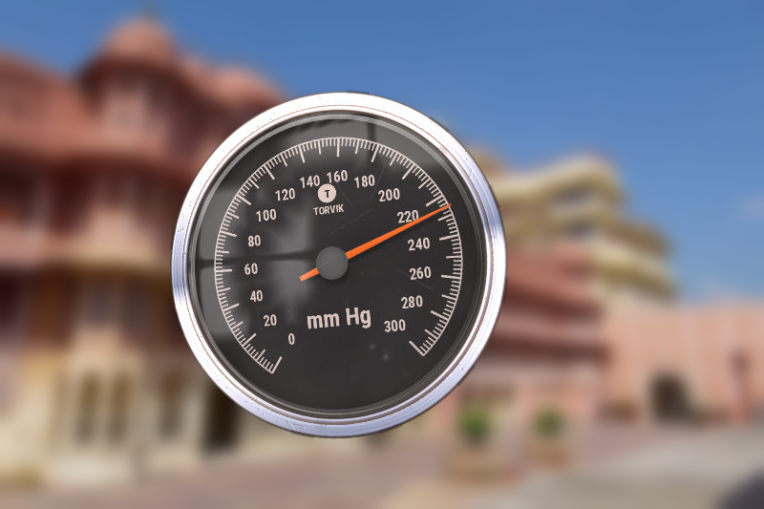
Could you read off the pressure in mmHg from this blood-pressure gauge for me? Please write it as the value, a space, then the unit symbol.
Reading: 226 mmHg
